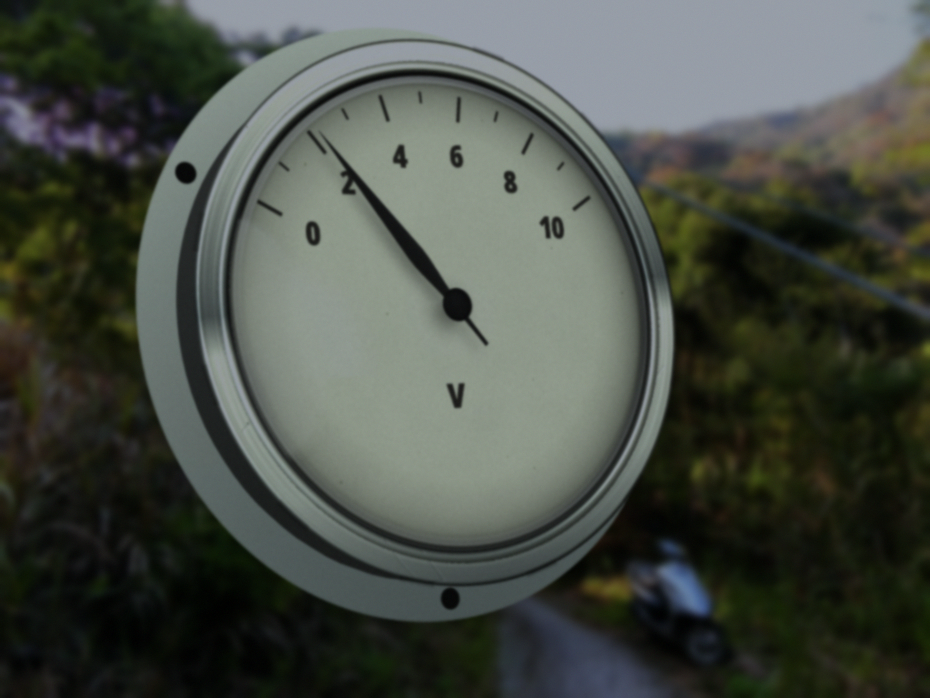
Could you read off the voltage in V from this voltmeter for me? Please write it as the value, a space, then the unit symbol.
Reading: 2 V
